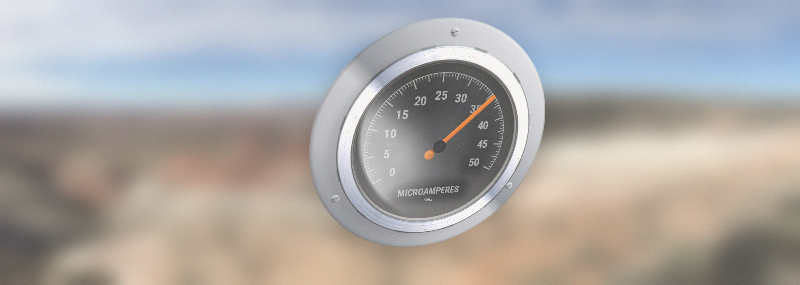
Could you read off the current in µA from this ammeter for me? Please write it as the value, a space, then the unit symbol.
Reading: 35 µA
